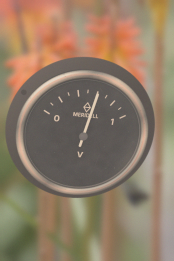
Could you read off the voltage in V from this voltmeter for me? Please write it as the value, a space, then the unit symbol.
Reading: 0.6 V
